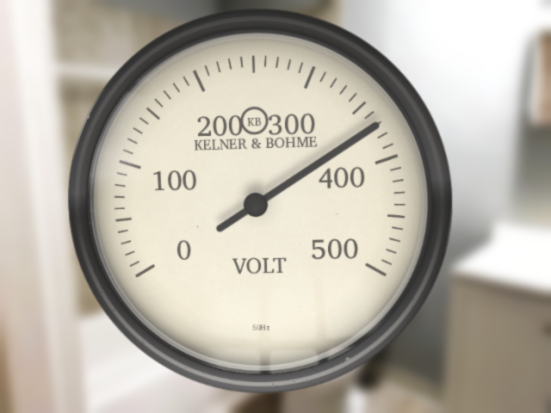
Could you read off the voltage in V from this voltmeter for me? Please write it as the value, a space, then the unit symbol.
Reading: 370 V
